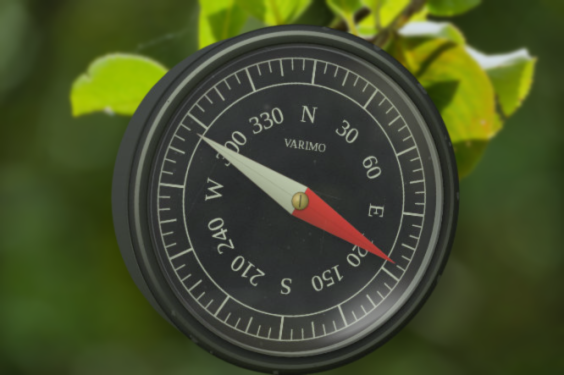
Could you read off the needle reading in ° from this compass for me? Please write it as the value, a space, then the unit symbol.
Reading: 115 °
